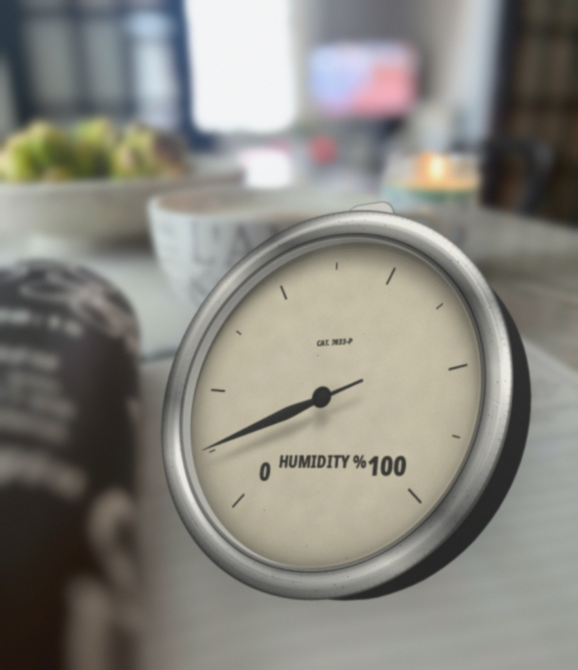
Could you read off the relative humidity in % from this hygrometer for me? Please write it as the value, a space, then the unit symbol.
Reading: 10 %
